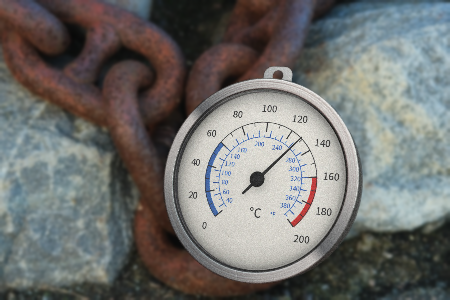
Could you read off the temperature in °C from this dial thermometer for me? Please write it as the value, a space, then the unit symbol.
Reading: 130 °C
